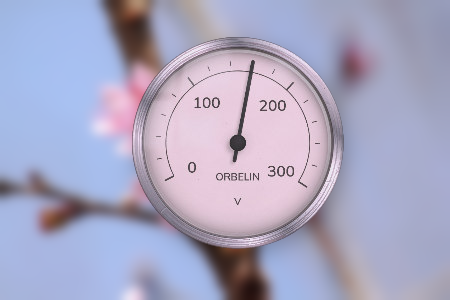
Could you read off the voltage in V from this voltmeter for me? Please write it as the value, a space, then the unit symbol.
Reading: 160 V
